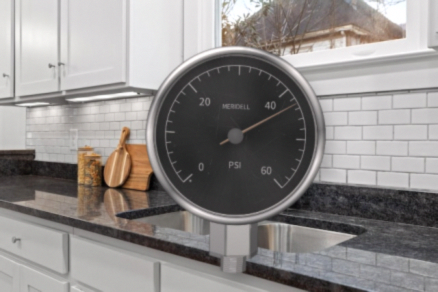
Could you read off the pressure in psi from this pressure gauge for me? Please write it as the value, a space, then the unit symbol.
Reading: 43 psi
